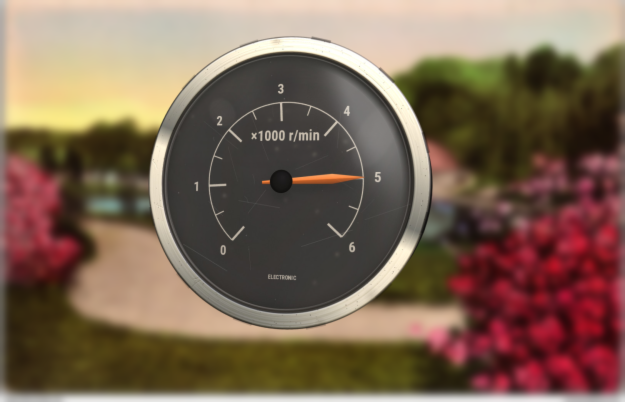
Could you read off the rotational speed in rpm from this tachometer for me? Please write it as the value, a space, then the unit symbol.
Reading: 5000 rpm
